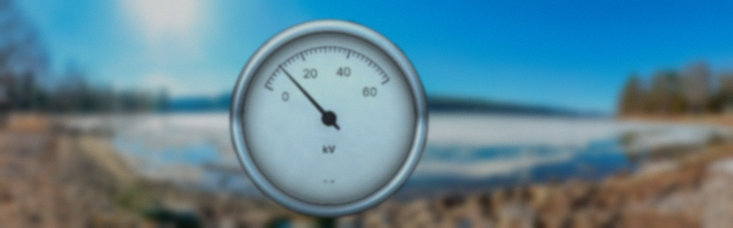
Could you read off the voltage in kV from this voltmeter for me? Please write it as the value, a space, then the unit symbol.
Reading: 10 kV
